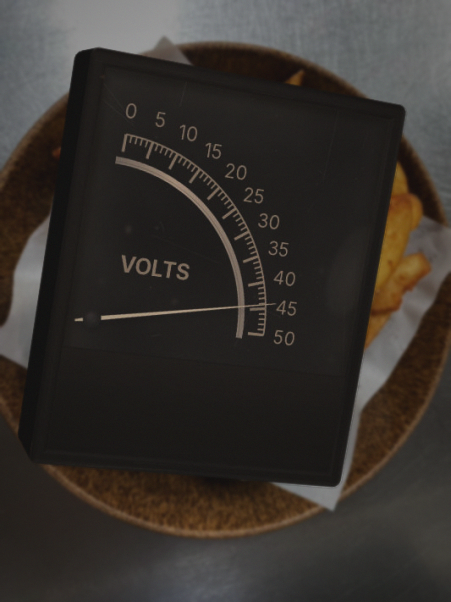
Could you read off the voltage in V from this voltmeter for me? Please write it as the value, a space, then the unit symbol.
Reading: 44 V
